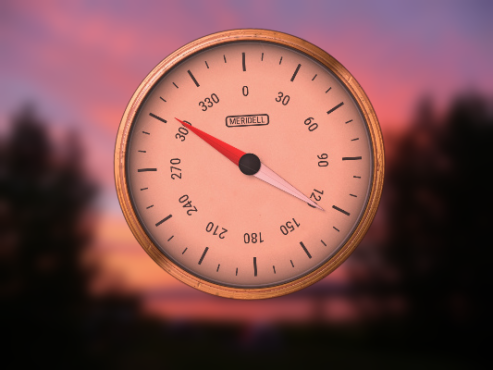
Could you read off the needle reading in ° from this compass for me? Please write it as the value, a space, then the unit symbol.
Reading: 305 °
